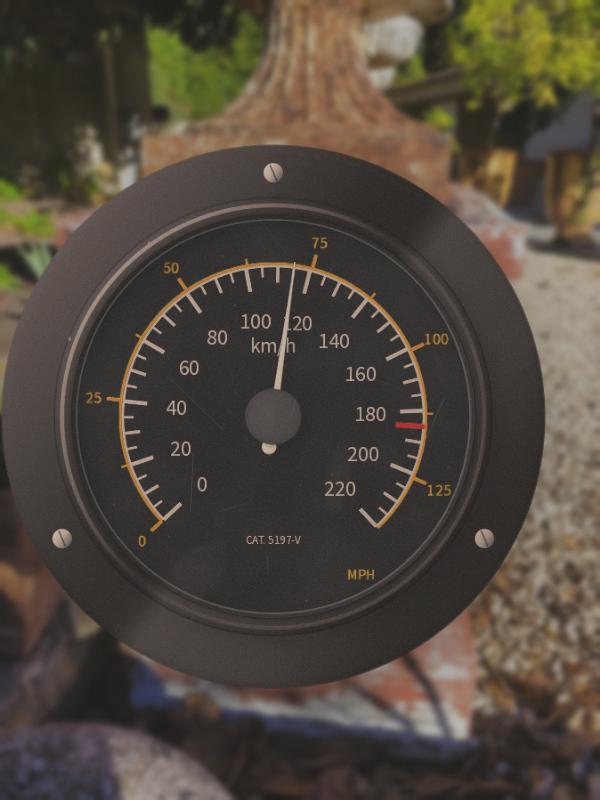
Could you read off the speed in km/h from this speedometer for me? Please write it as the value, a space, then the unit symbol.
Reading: 115 km/h
